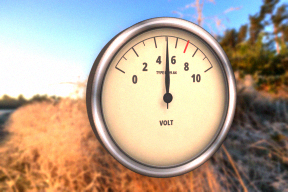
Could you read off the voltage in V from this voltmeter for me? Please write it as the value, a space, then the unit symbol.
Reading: 5 V
